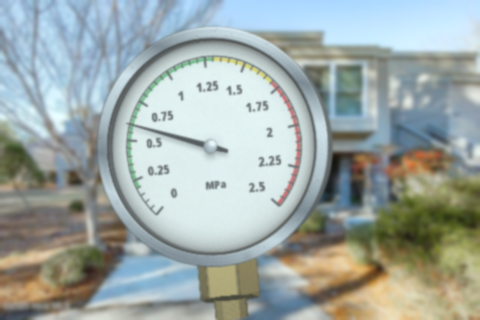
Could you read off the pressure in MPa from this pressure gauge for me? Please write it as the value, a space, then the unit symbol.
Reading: 0.6 MPa
